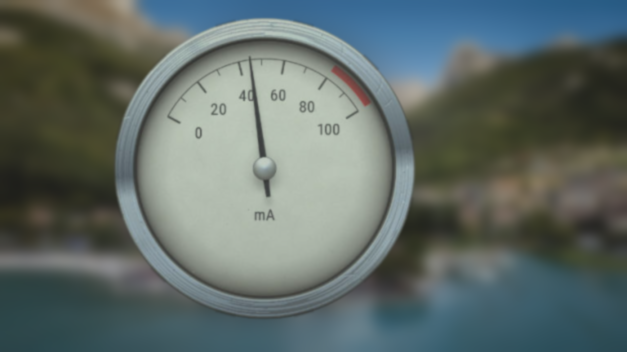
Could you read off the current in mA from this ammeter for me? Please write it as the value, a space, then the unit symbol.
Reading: 45 mA
